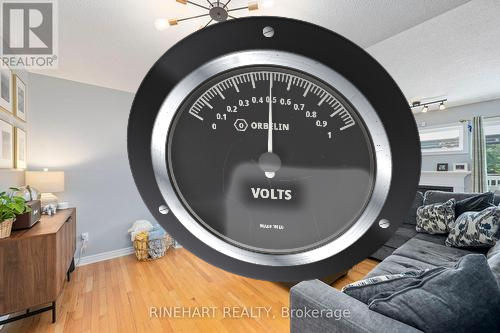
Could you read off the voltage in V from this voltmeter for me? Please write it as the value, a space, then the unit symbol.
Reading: 0.5 V
